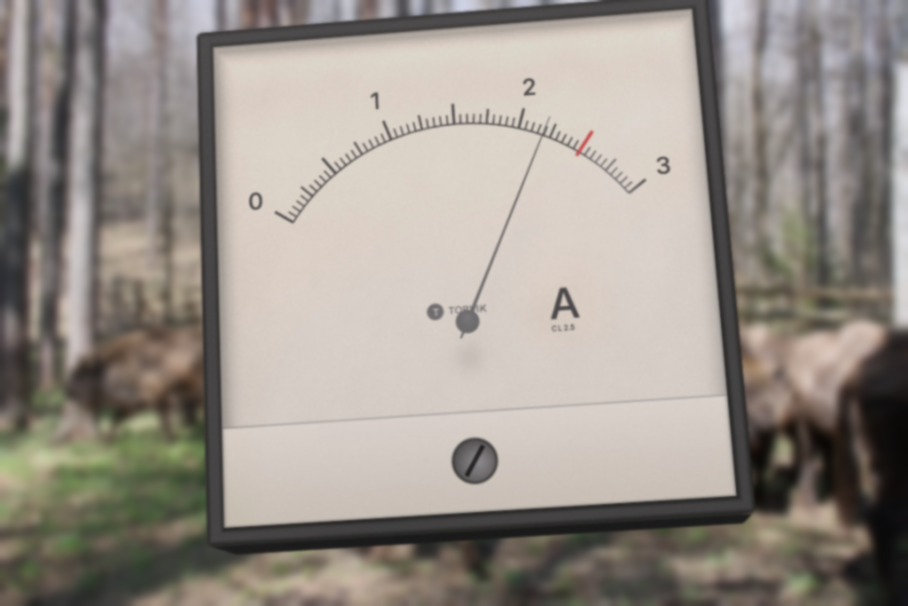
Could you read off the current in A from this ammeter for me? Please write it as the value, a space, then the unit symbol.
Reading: 2.2 A
